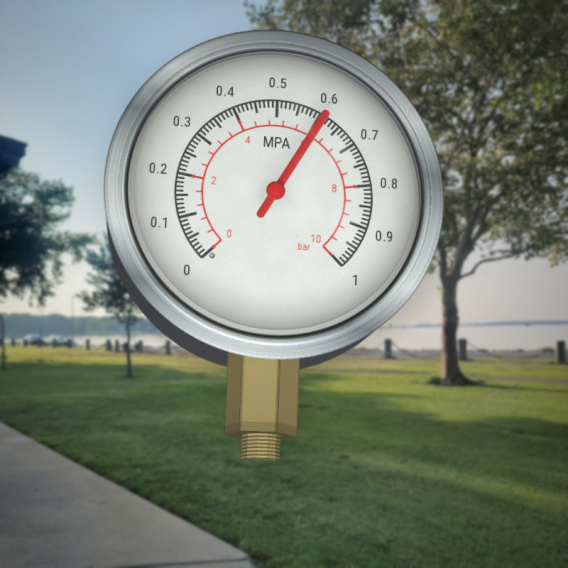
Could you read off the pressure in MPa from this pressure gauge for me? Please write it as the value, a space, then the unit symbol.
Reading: 0.61 MPa
